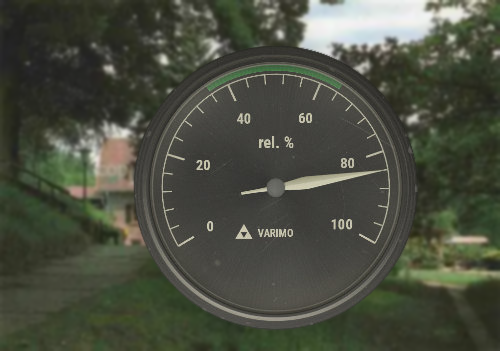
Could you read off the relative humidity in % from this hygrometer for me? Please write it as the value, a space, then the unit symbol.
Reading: 84 %
